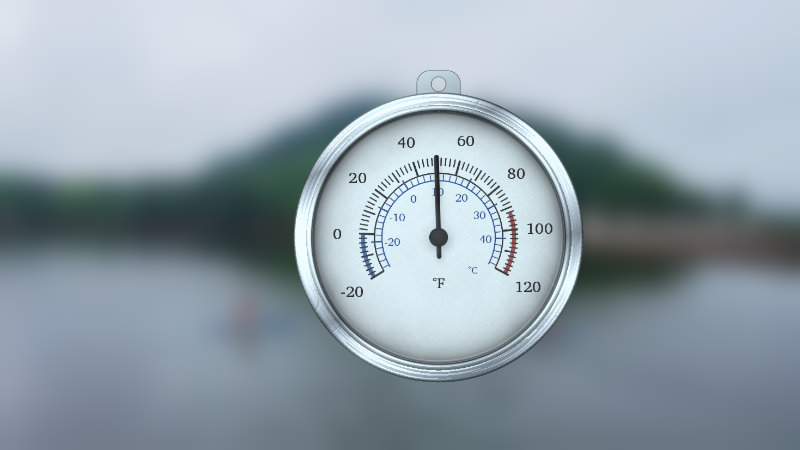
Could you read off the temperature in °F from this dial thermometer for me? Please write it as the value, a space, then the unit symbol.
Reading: 50 °F
